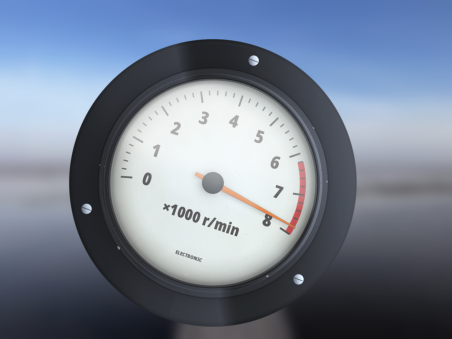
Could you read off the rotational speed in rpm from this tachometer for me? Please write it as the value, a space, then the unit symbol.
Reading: 7800 rpm
